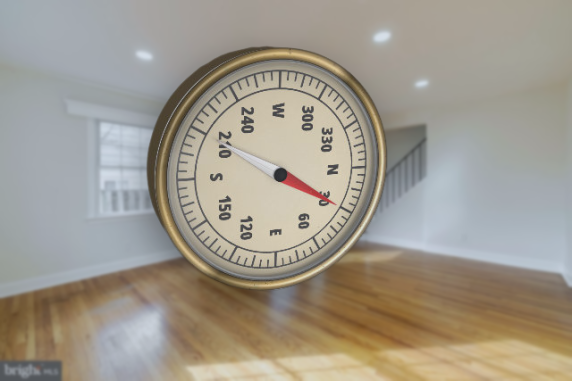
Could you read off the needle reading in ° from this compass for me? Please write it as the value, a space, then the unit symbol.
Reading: 30 °
